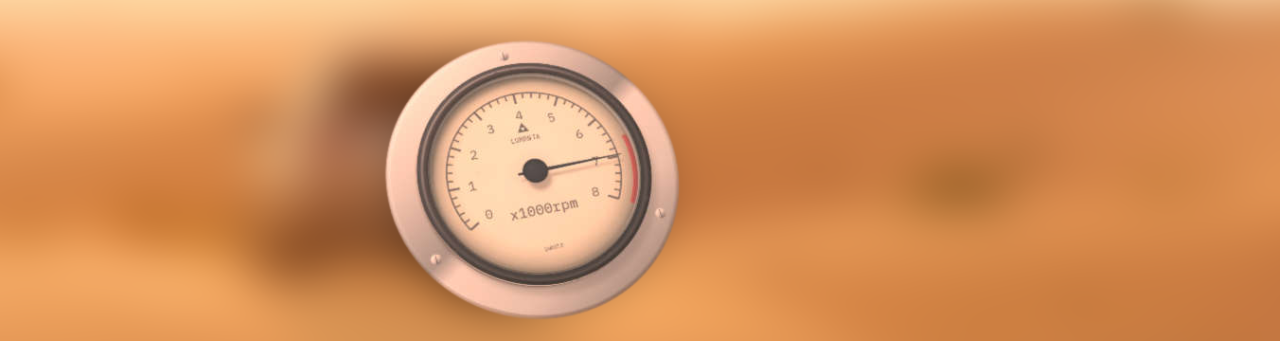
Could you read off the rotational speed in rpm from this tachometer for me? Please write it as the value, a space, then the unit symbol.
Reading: 7000 rpm
